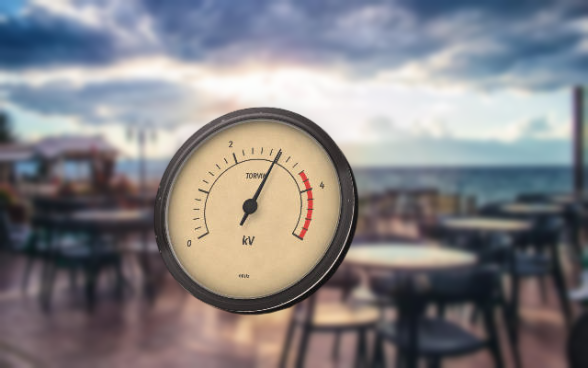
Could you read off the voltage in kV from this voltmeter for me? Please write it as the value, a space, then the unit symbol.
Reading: 3 kV
